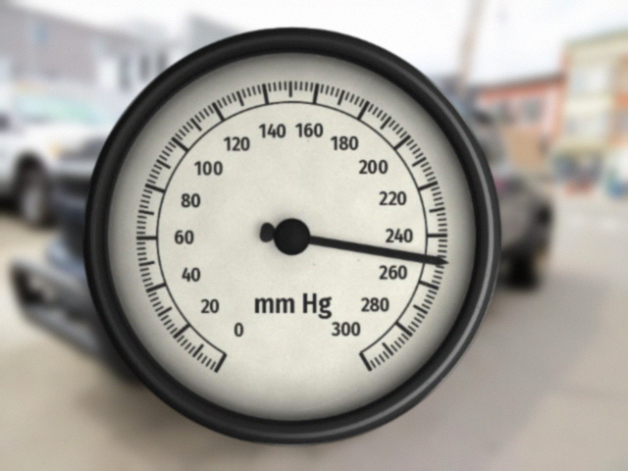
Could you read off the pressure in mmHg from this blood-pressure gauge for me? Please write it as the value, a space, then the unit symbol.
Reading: 250 mmHg
